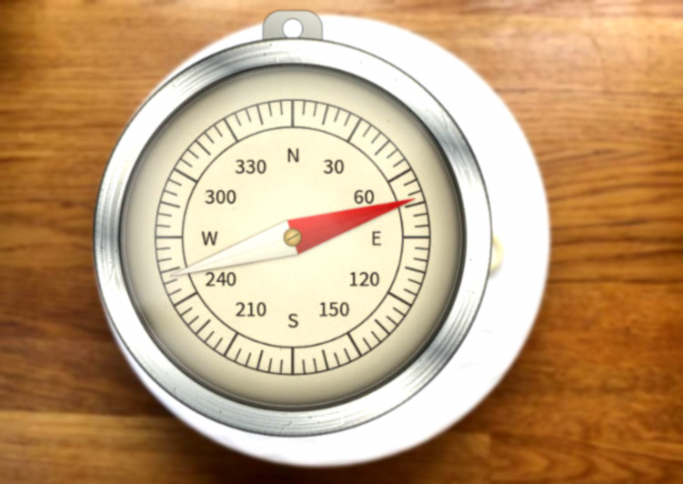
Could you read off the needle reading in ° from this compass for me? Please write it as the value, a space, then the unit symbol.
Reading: 72.5 °
